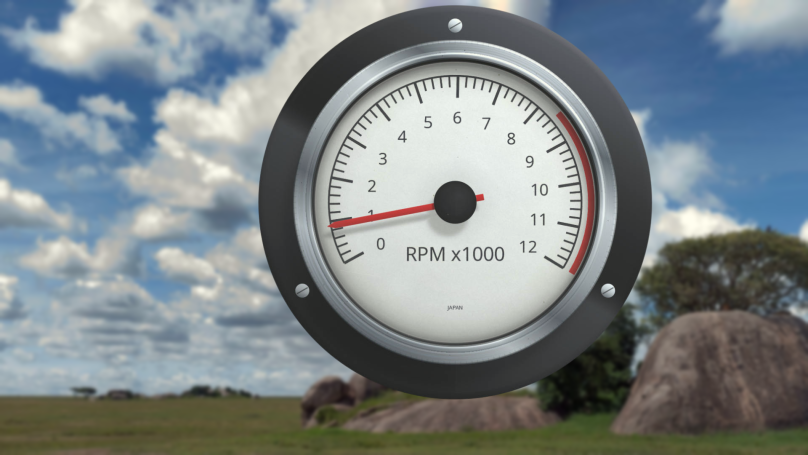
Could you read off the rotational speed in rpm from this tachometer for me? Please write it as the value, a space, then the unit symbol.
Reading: 900 rpm
